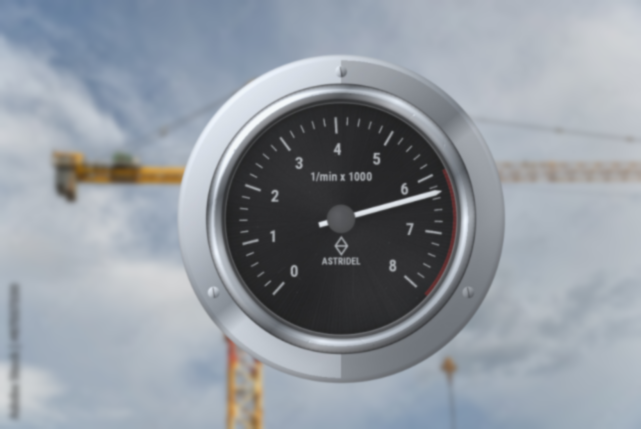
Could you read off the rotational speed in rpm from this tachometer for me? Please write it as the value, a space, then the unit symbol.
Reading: 6300 rpm
